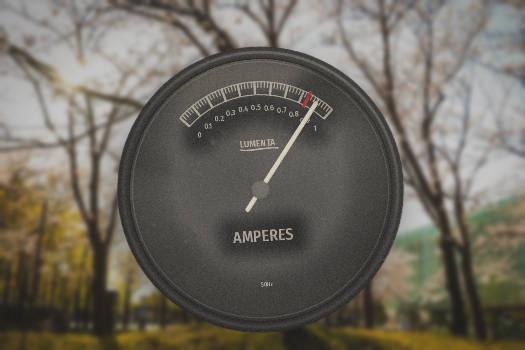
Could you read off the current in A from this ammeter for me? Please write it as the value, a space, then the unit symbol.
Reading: 0.9 A
